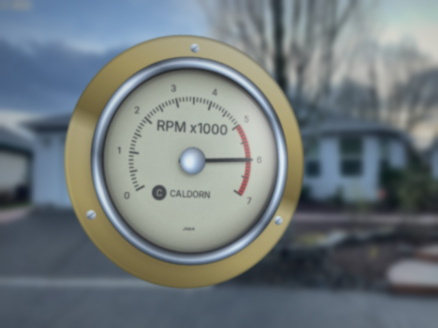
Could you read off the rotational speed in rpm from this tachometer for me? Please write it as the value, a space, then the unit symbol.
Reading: 6000 rpm
